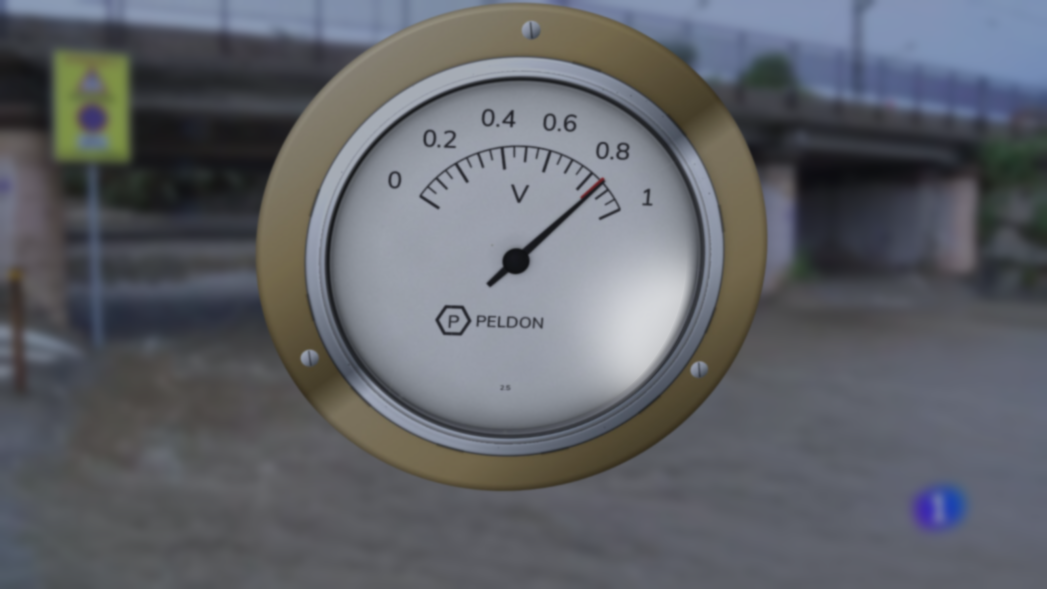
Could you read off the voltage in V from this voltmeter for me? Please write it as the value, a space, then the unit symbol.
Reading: 0.85 V
